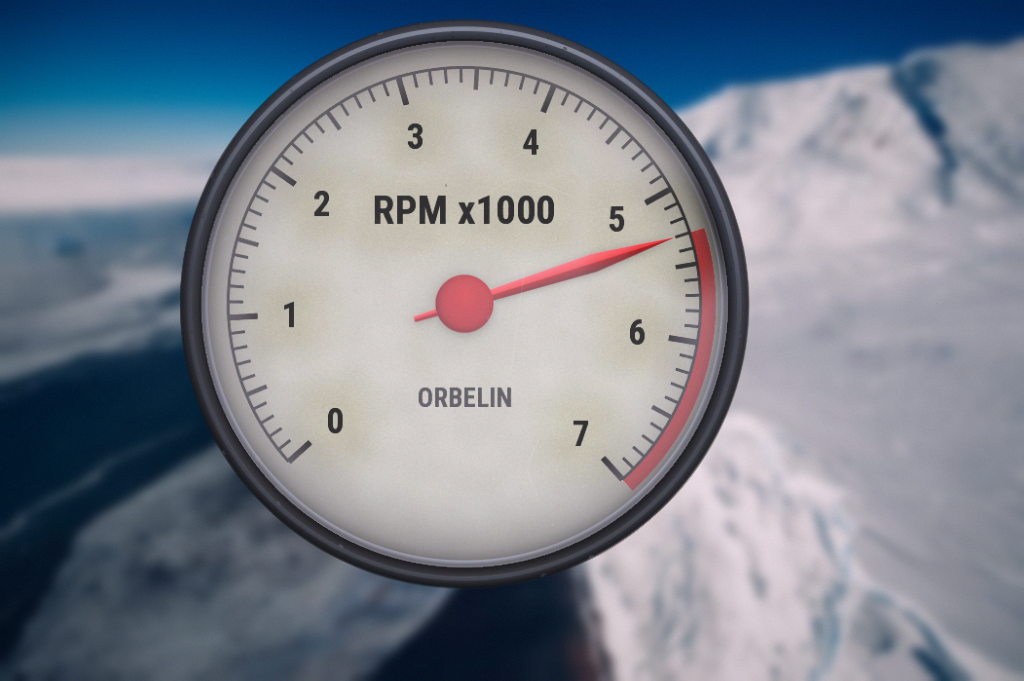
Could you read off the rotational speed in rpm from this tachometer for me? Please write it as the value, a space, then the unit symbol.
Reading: 5300 rpm
